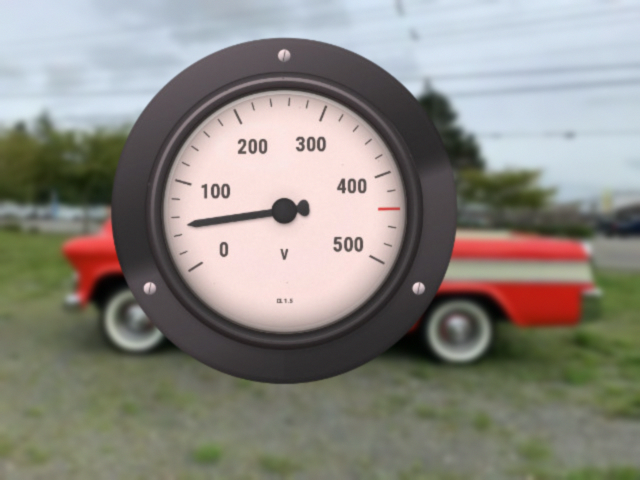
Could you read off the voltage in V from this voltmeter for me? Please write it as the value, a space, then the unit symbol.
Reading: 50 V
